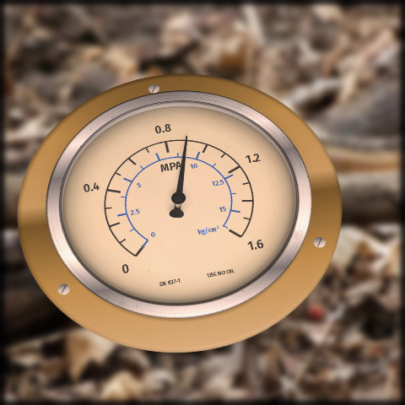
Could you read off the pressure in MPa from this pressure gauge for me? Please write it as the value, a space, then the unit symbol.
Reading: 0.9 MPa
